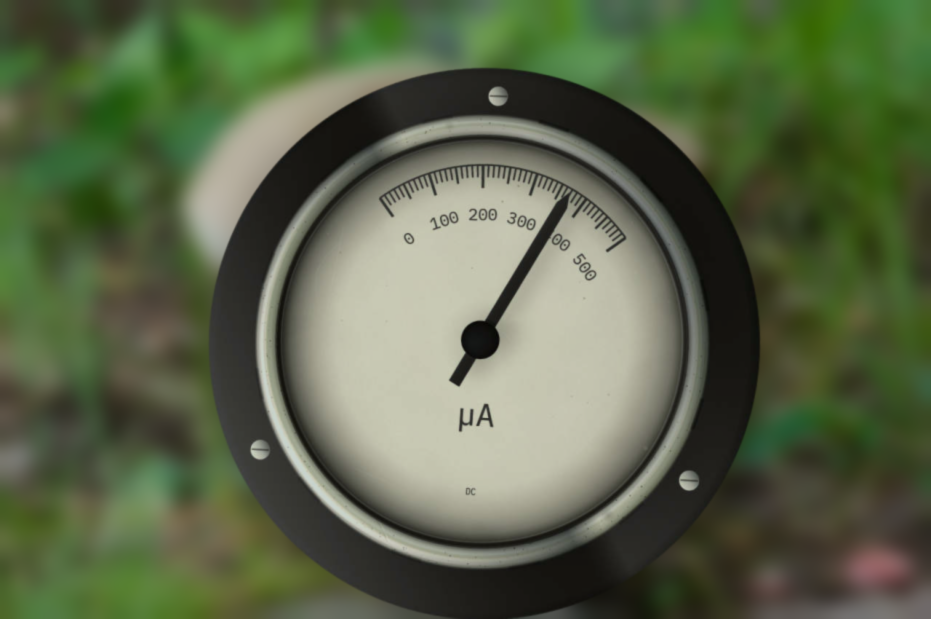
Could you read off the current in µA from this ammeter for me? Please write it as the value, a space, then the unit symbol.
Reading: 370 µA
